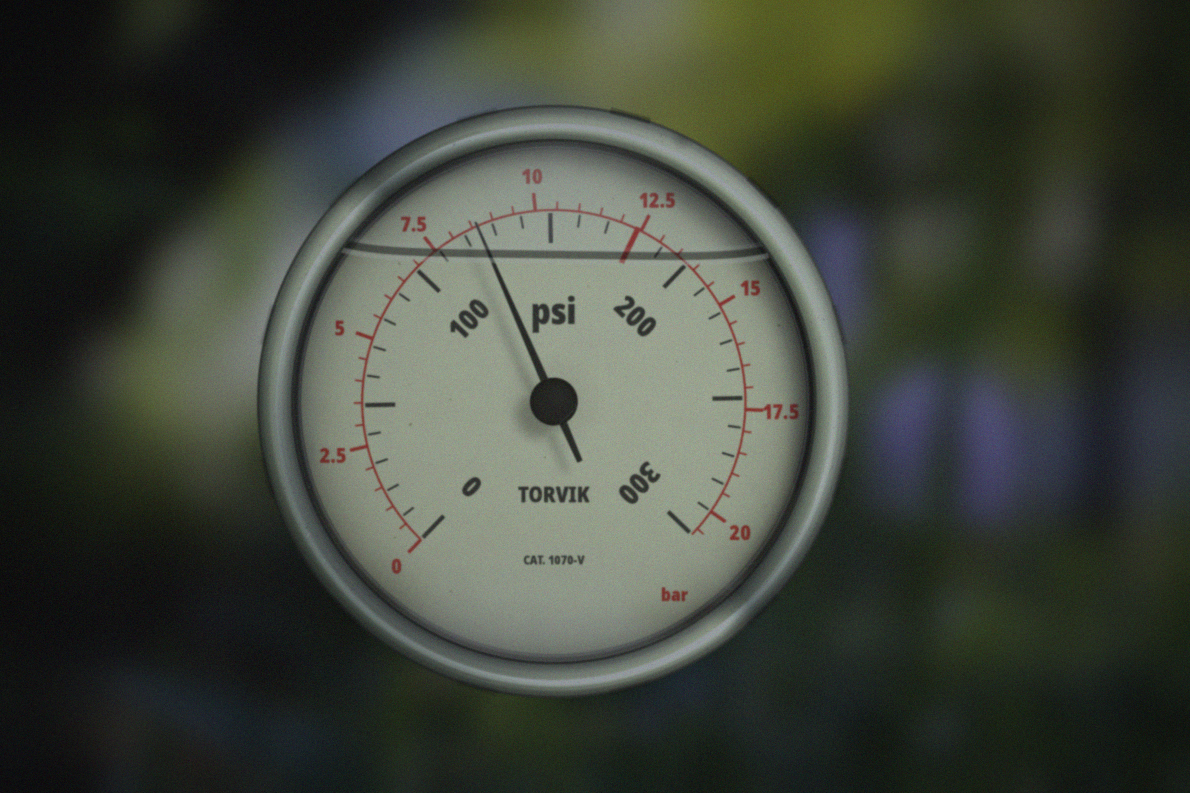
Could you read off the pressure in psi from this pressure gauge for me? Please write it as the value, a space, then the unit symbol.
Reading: 125 psi
